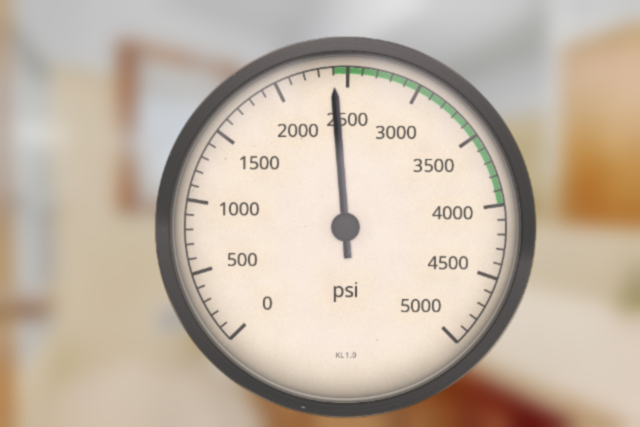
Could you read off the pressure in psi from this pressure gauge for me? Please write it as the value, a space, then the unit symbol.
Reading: 2400 psi
